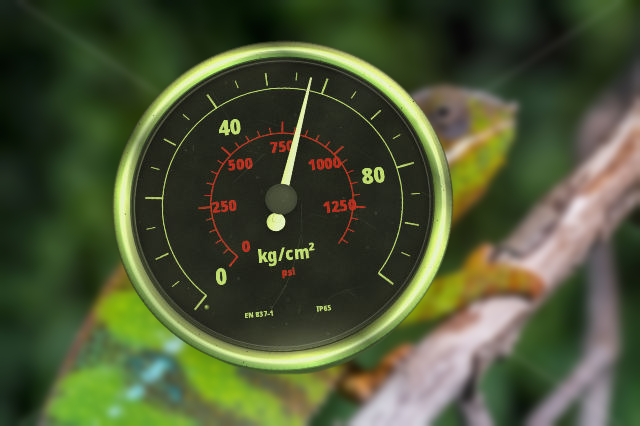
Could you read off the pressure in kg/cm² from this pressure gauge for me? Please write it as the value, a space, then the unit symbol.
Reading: 57.5 kg/cm²
